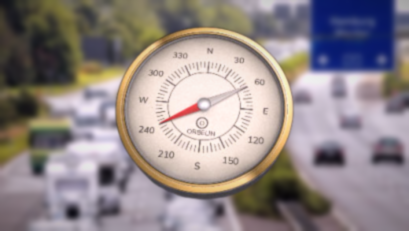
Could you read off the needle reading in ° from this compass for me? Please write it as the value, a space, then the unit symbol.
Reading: 240 °
